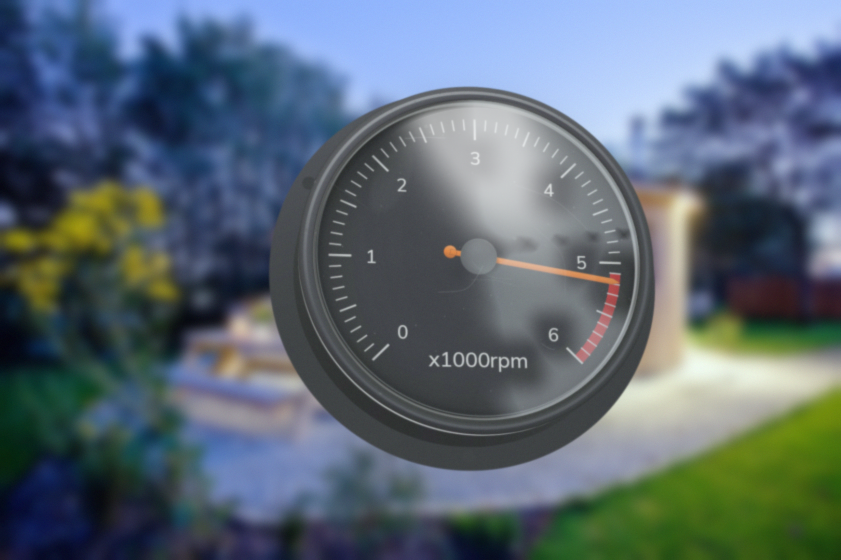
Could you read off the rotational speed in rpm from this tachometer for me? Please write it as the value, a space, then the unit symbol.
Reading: 5200 rpm
